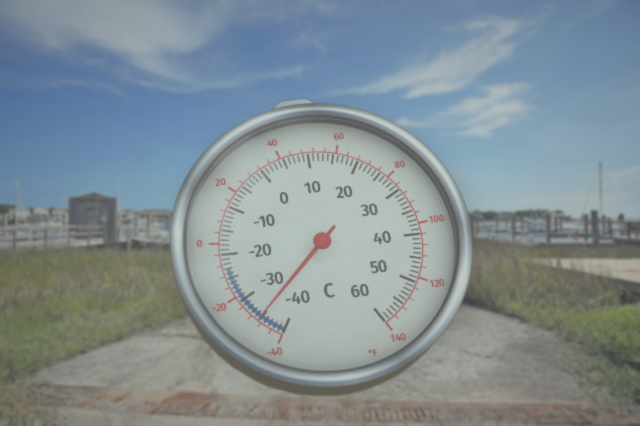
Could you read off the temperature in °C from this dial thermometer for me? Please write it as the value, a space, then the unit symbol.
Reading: -35 °C
